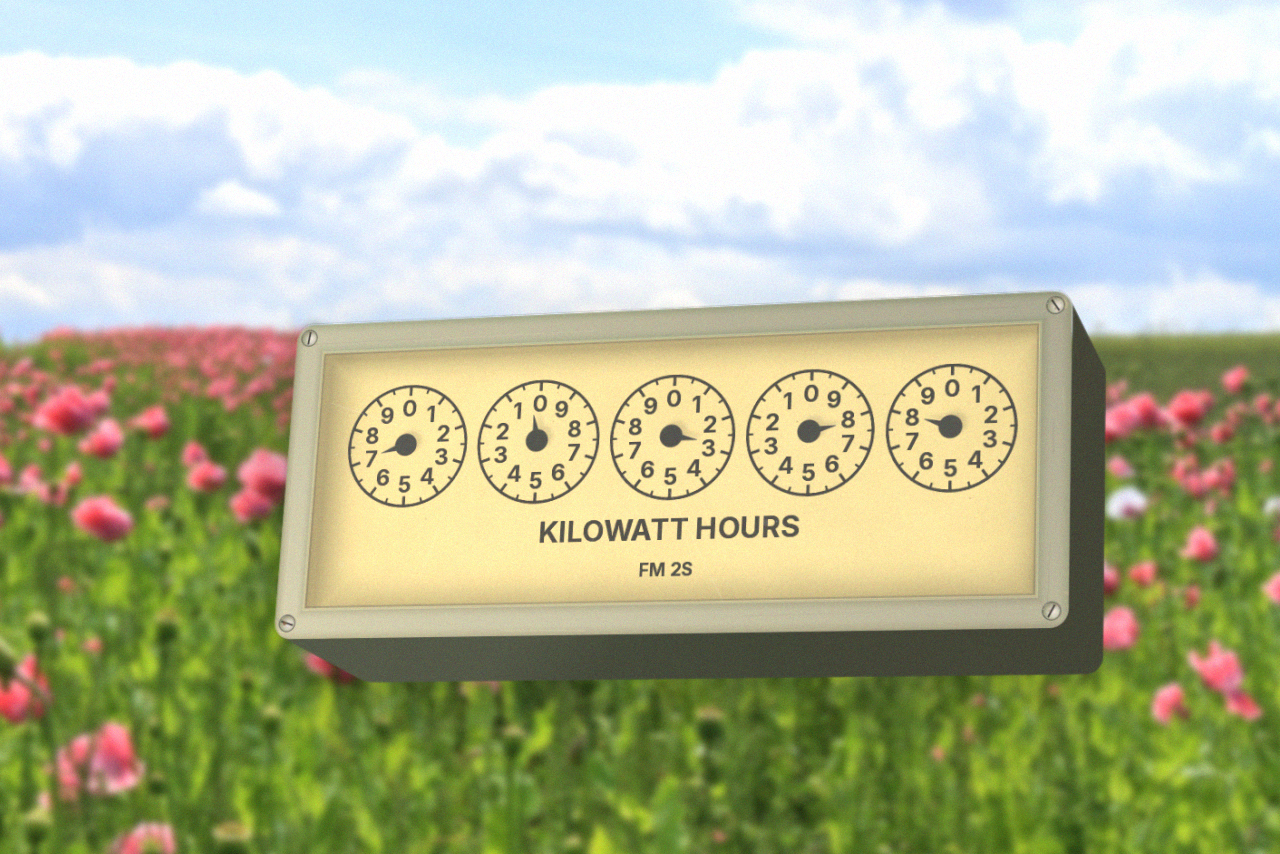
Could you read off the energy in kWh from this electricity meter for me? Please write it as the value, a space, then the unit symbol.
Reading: 70278 kWh
